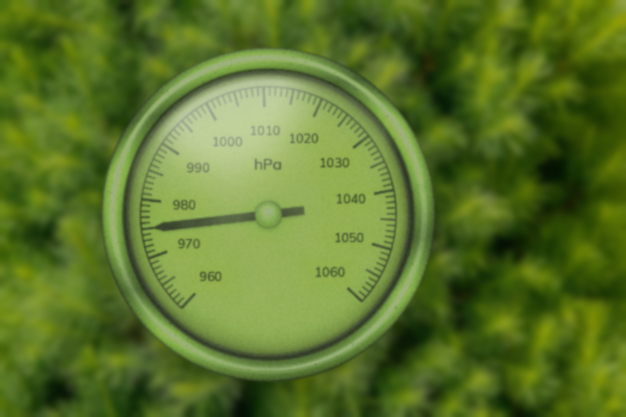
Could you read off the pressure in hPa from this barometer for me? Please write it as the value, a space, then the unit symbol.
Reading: 975 hPa
